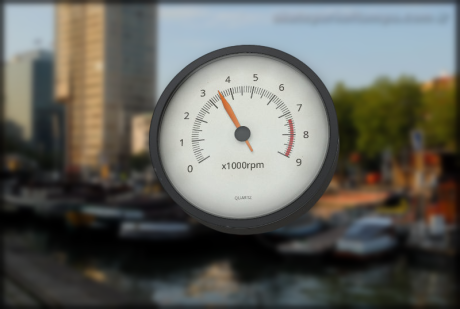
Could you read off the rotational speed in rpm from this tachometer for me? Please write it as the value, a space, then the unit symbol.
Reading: 3500 rpm
